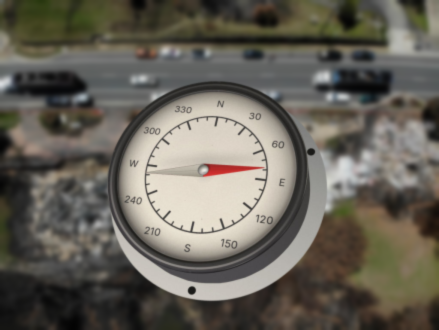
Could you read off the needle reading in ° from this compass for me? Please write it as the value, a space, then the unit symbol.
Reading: 80 °
